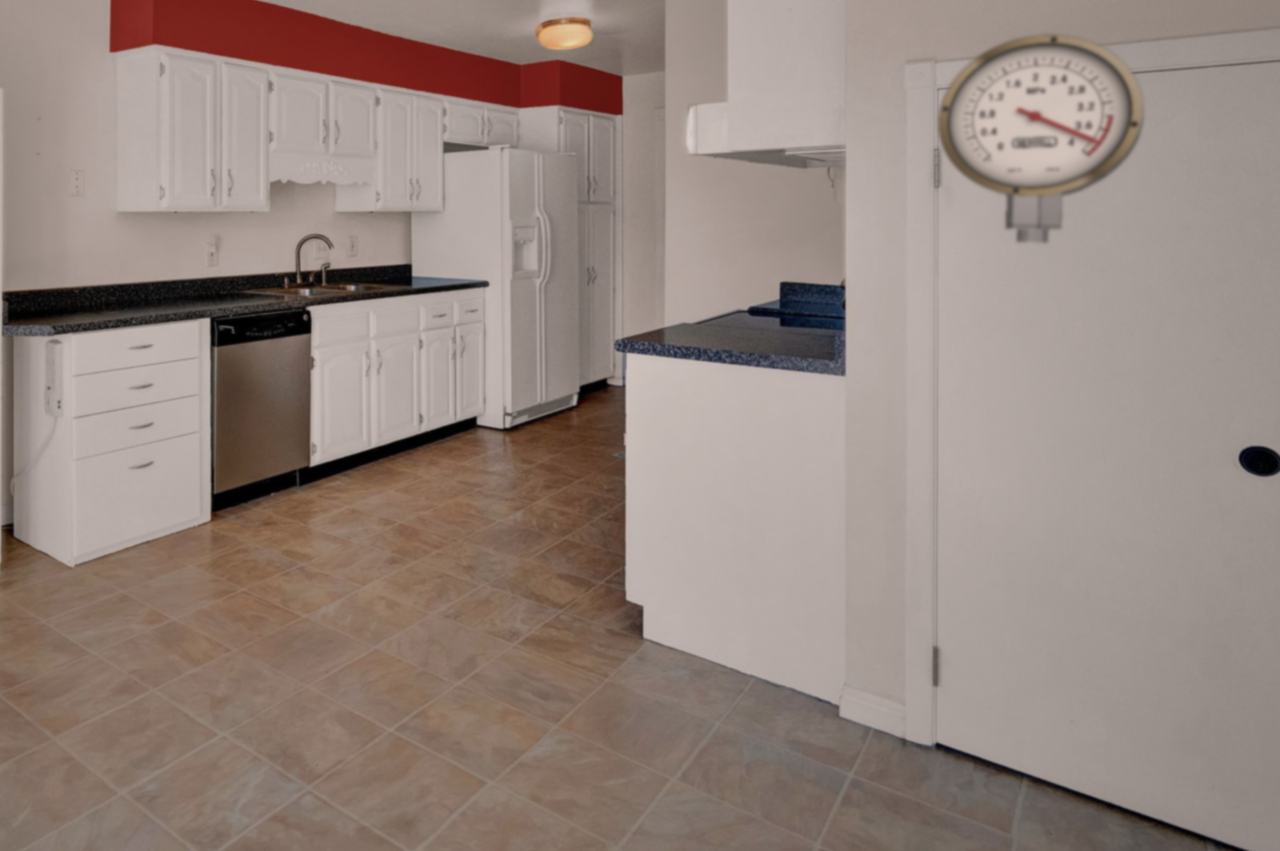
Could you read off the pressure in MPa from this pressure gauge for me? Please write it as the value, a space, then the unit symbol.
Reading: 3.8 MPa
